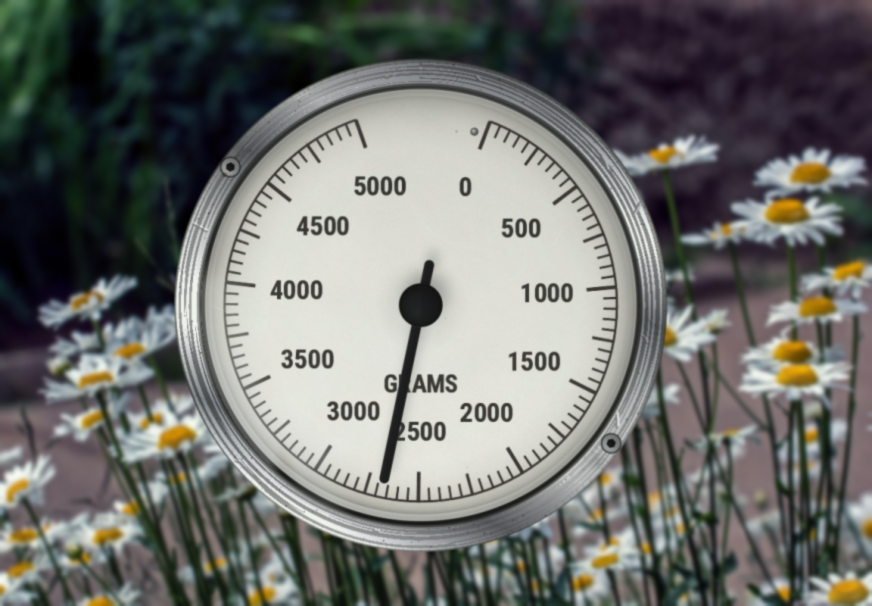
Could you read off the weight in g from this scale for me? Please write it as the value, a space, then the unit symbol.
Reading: 2675 g
